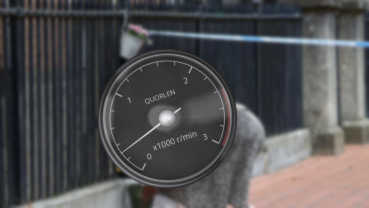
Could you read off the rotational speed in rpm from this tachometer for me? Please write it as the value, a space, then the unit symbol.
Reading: 300 rpm
